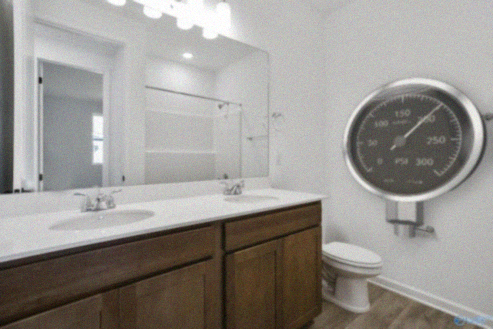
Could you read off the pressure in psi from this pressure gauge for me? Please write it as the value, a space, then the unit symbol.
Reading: 200 psi
